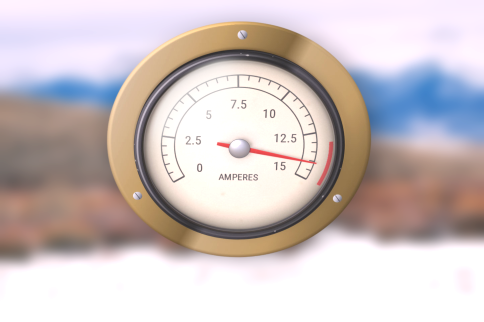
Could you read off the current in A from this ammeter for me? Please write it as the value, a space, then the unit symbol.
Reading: 14 A
